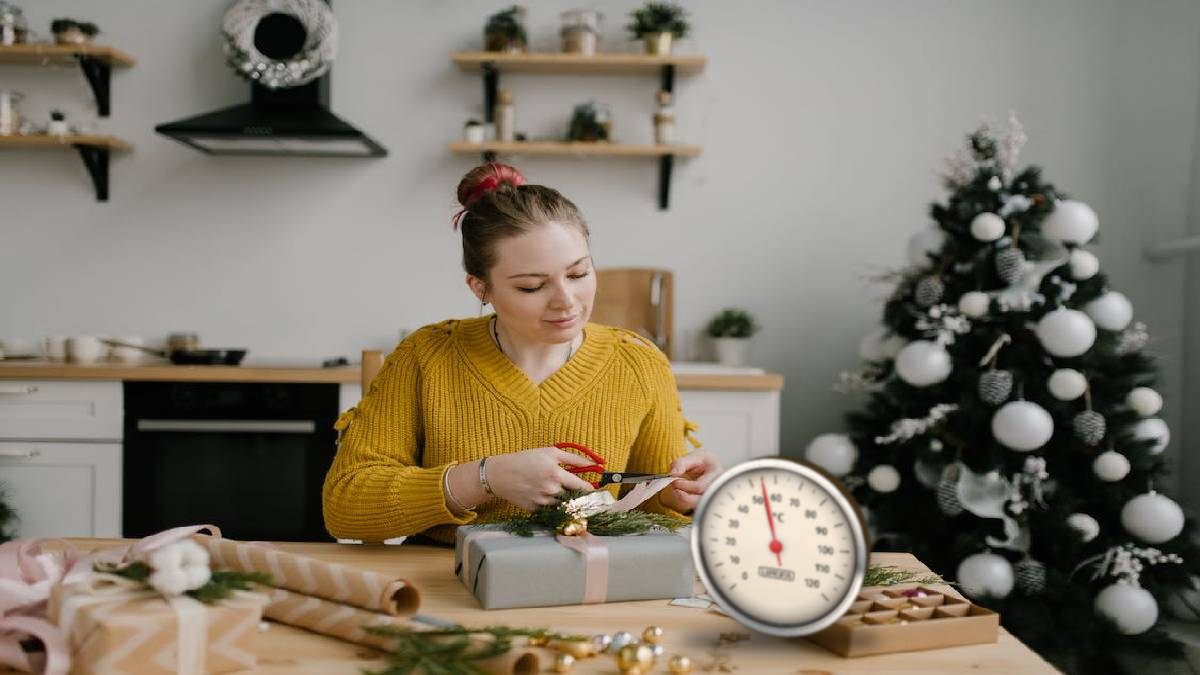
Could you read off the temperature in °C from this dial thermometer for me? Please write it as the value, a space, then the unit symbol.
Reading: 55 °C
